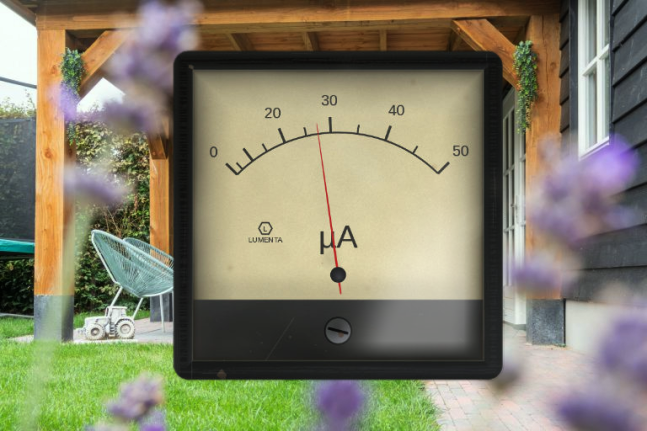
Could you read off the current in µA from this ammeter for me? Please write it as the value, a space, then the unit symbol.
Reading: 27.5 µA
